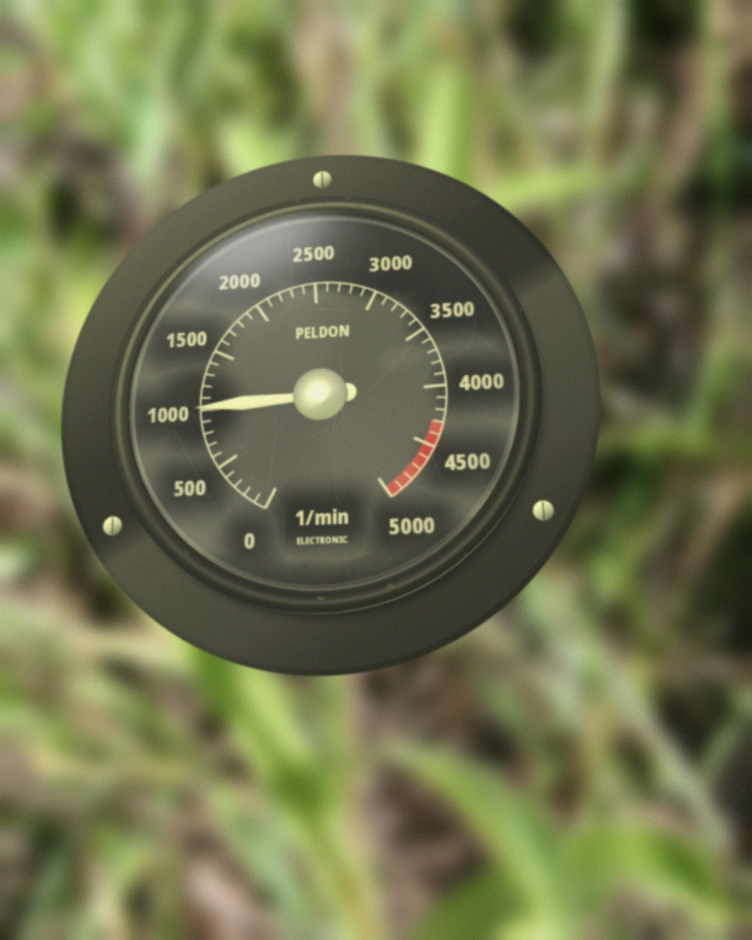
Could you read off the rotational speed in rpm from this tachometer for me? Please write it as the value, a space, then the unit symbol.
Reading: 1000 rpm
